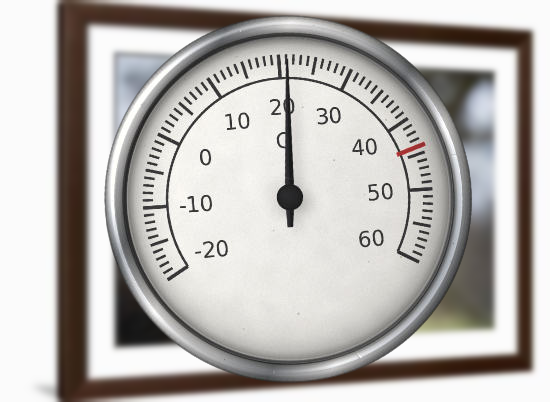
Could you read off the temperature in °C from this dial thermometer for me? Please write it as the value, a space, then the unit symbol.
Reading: 21 °C
